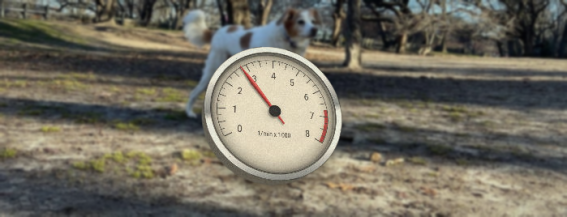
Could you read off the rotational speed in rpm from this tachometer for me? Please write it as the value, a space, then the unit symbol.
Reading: 2750 rpm
